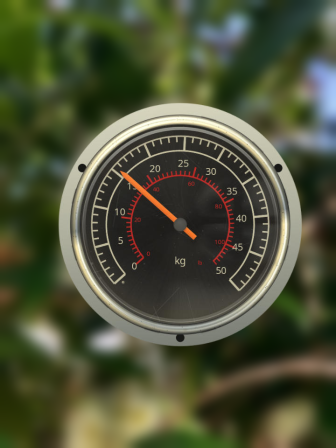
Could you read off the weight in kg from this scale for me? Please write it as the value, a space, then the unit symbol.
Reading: 15.5 kg
